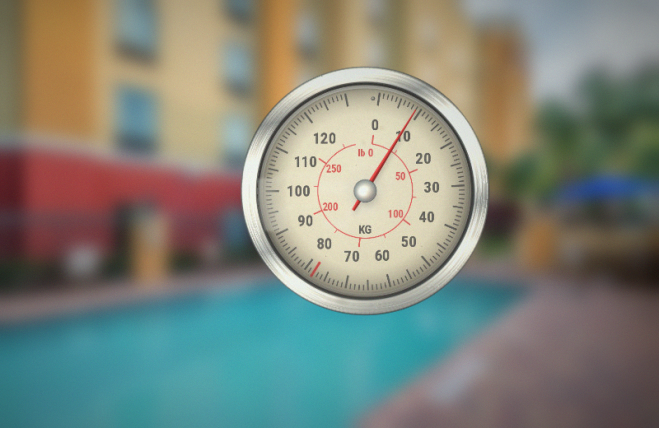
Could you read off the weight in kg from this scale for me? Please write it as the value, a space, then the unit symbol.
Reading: 9 kg
